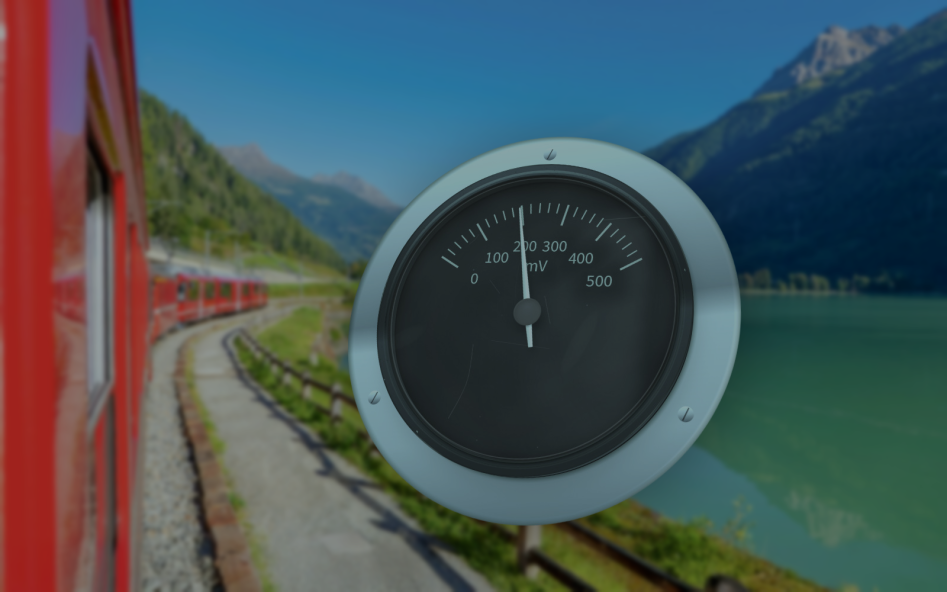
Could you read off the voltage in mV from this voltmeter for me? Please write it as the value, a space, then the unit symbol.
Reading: 200 mV
